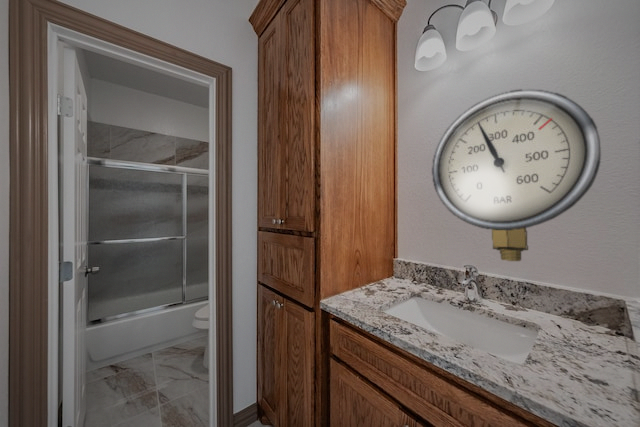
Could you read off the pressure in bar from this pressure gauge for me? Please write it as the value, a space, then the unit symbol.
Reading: 260 bar
